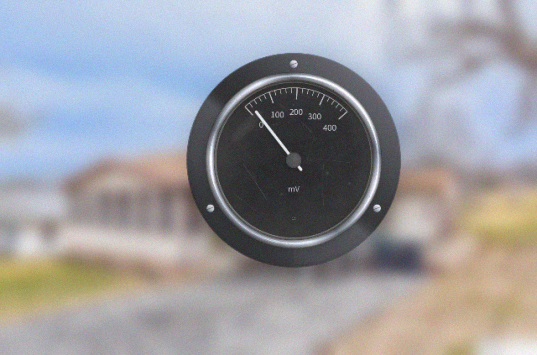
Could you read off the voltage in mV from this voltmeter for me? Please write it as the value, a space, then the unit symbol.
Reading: 20 mV
